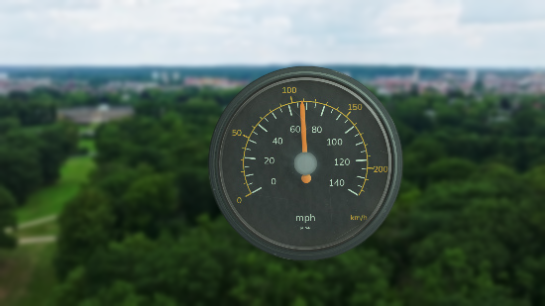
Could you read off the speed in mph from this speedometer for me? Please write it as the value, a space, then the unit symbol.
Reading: 67.5 mph
